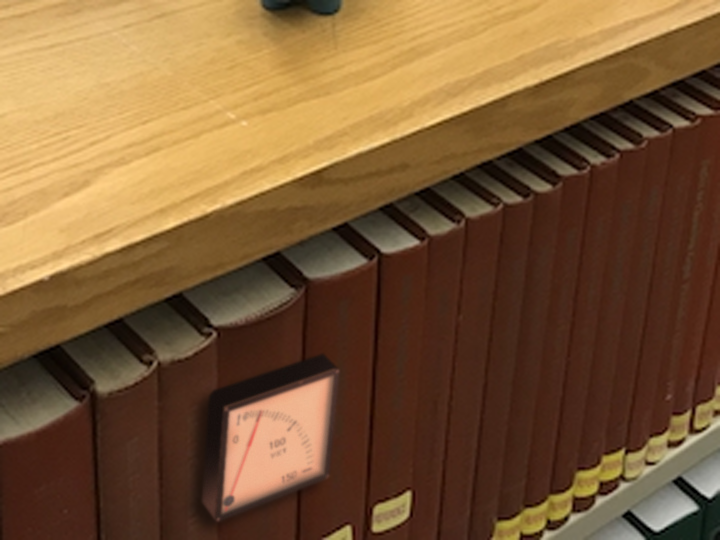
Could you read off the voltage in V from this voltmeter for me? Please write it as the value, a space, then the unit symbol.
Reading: 50 V
